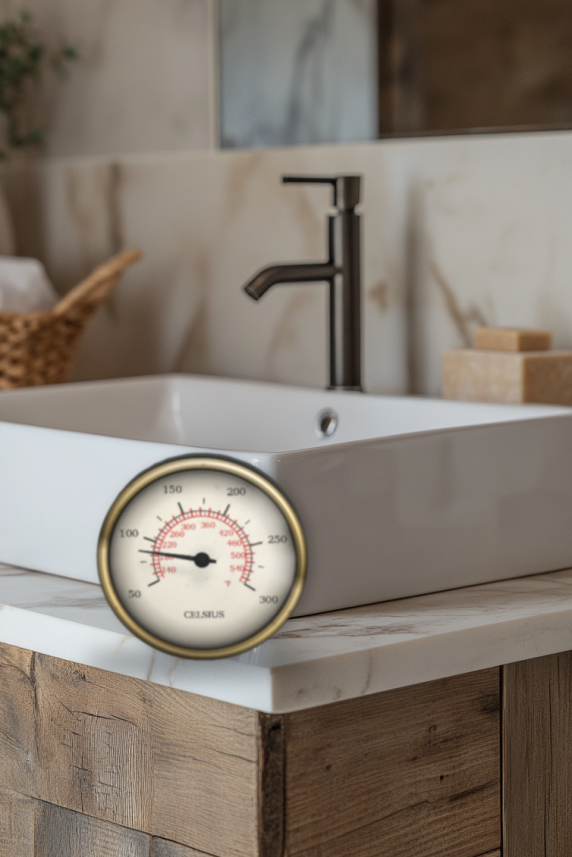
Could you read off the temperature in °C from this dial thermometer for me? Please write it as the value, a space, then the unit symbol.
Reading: 87.5 °C
